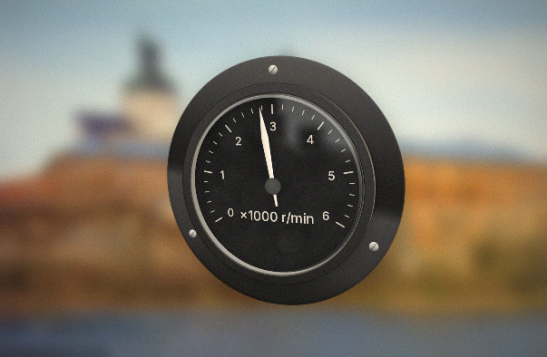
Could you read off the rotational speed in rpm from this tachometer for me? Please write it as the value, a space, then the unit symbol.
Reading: 2800 rpm
